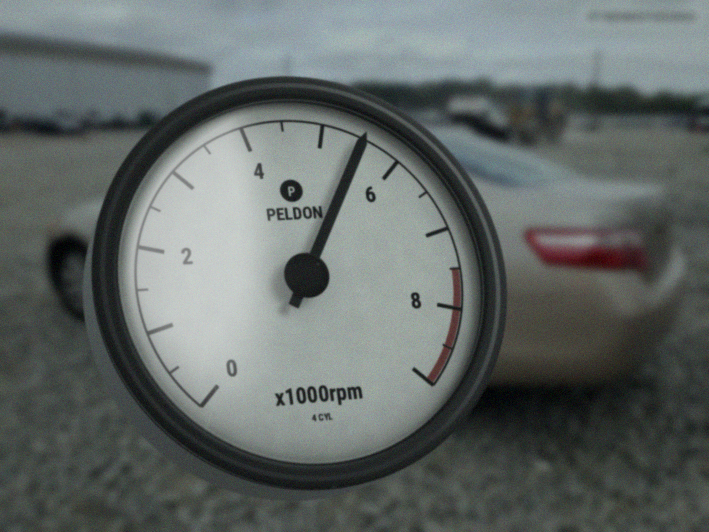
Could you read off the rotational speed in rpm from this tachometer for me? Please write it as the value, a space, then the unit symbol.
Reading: 5500 rpm
